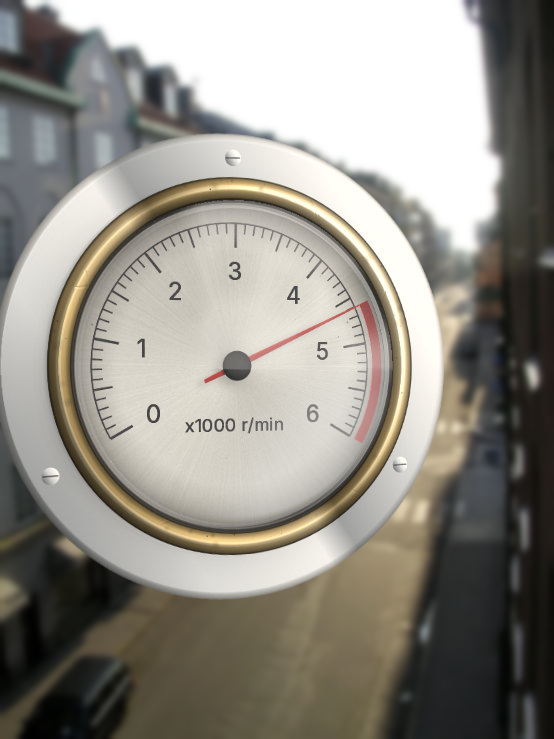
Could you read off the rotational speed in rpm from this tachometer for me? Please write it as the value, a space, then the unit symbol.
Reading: 4600 rpm
